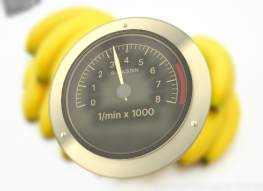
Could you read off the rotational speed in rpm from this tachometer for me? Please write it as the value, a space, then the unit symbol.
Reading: 3400 rpm
